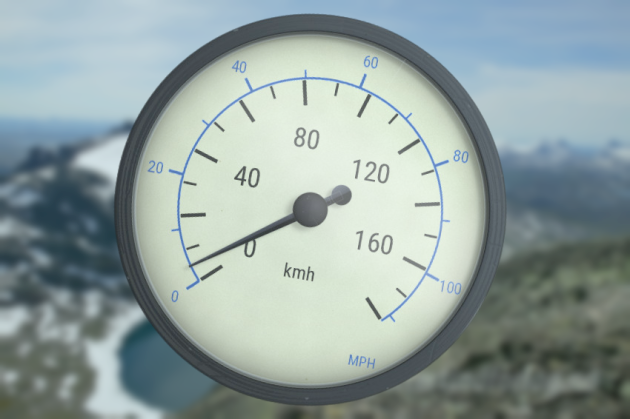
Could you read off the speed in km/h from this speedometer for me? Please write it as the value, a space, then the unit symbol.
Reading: 5 km/h
